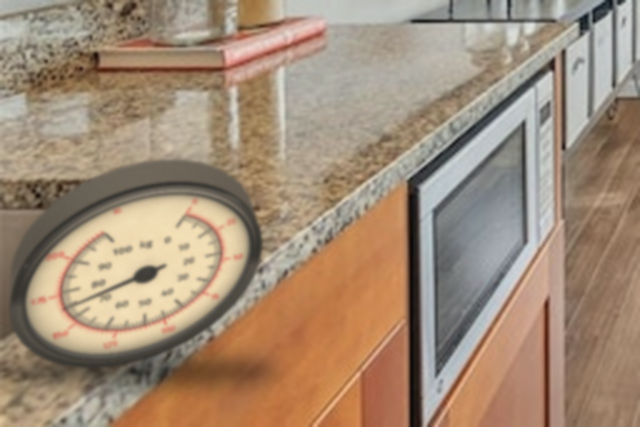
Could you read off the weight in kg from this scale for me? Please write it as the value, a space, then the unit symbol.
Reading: 75 kg
